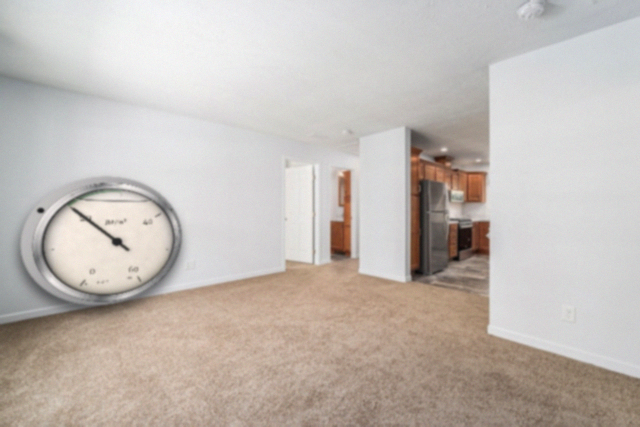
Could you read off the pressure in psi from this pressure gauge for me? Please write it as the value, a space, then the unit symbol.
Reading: 20 psi
